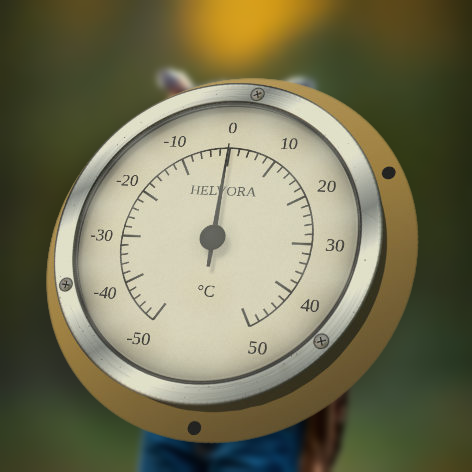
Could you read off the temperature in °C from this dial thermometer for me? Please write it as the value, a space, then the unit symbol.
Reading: 0 °C
